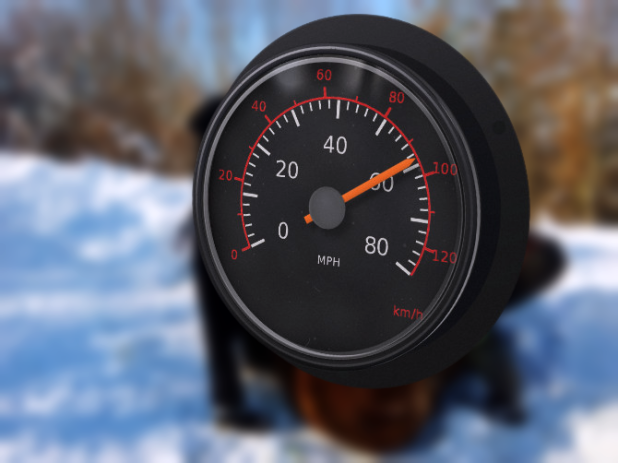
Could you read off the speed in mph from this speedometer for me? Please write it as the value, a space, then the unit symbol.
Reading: 59 mph
